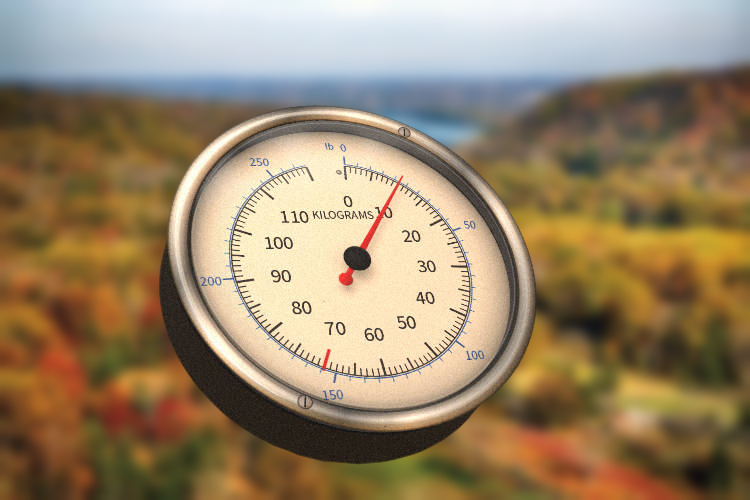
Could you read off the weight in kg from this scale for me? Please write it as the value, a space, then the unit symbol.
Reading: 10 kg
